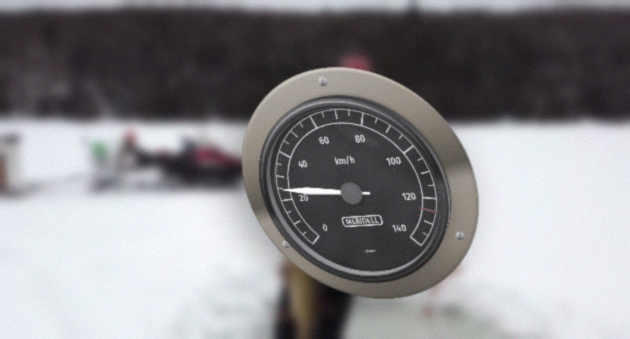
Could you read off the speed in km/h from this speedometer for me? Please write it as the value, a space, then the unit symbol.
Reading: 25 km/h
